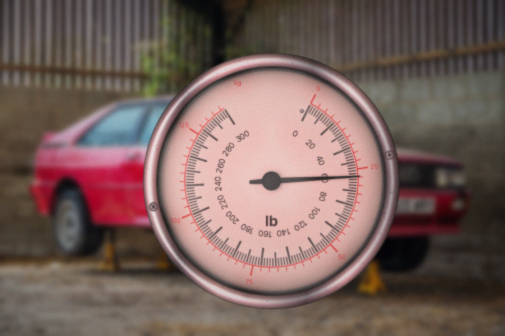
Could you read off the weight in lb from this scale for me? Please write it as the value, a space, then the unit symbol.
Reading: 60 lb
